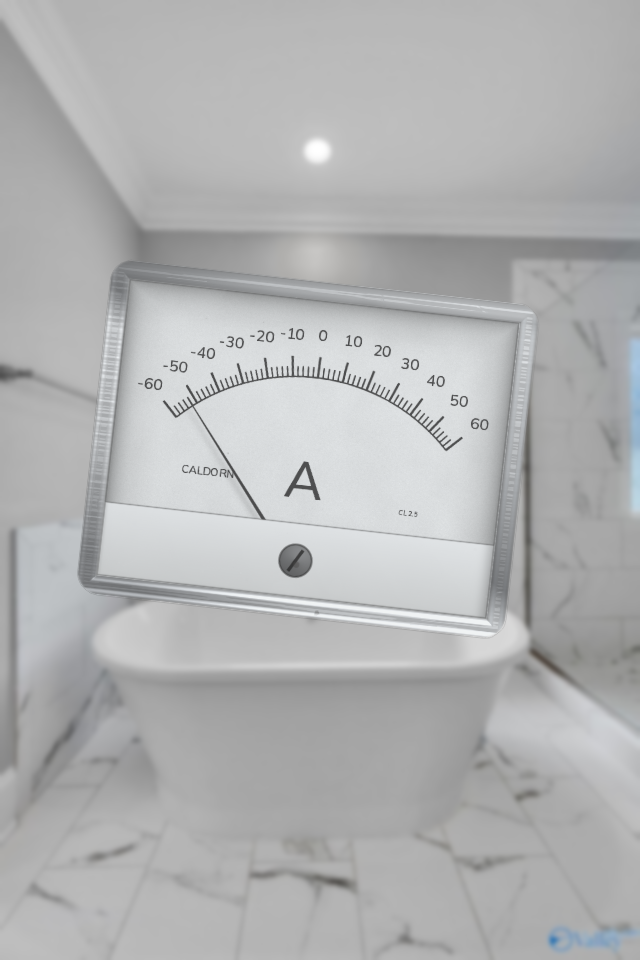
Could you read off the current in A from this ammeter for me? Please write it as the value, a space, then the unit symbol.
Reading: -52 A
